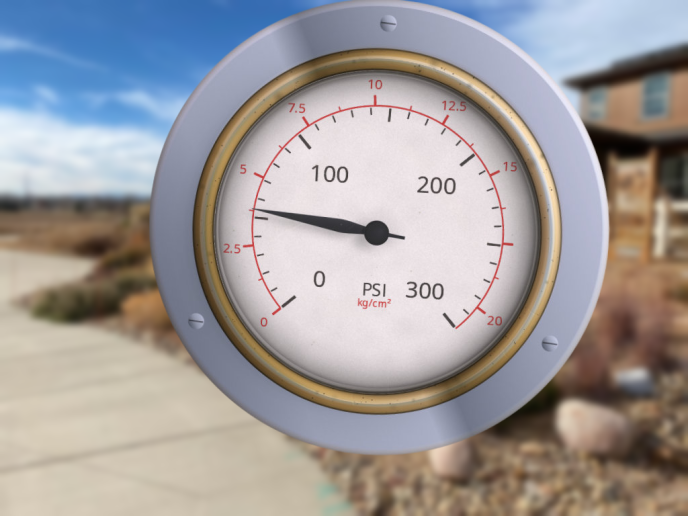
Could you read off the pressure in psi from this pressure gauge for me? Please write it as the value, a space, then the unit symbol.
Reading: 55 psi
